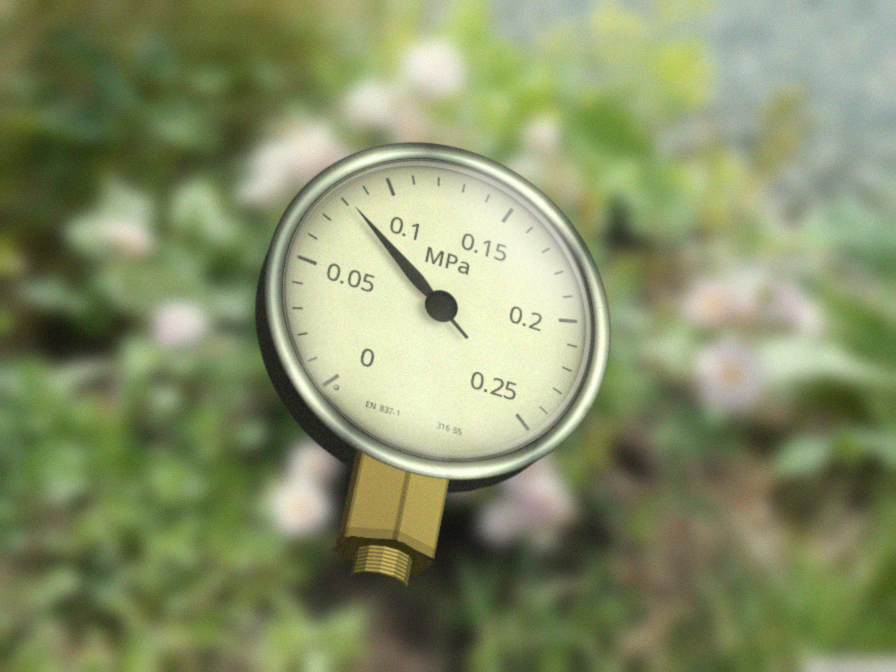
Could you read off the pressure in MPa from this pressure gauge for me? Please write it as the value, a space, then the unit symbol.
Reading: 0.08 MPa
